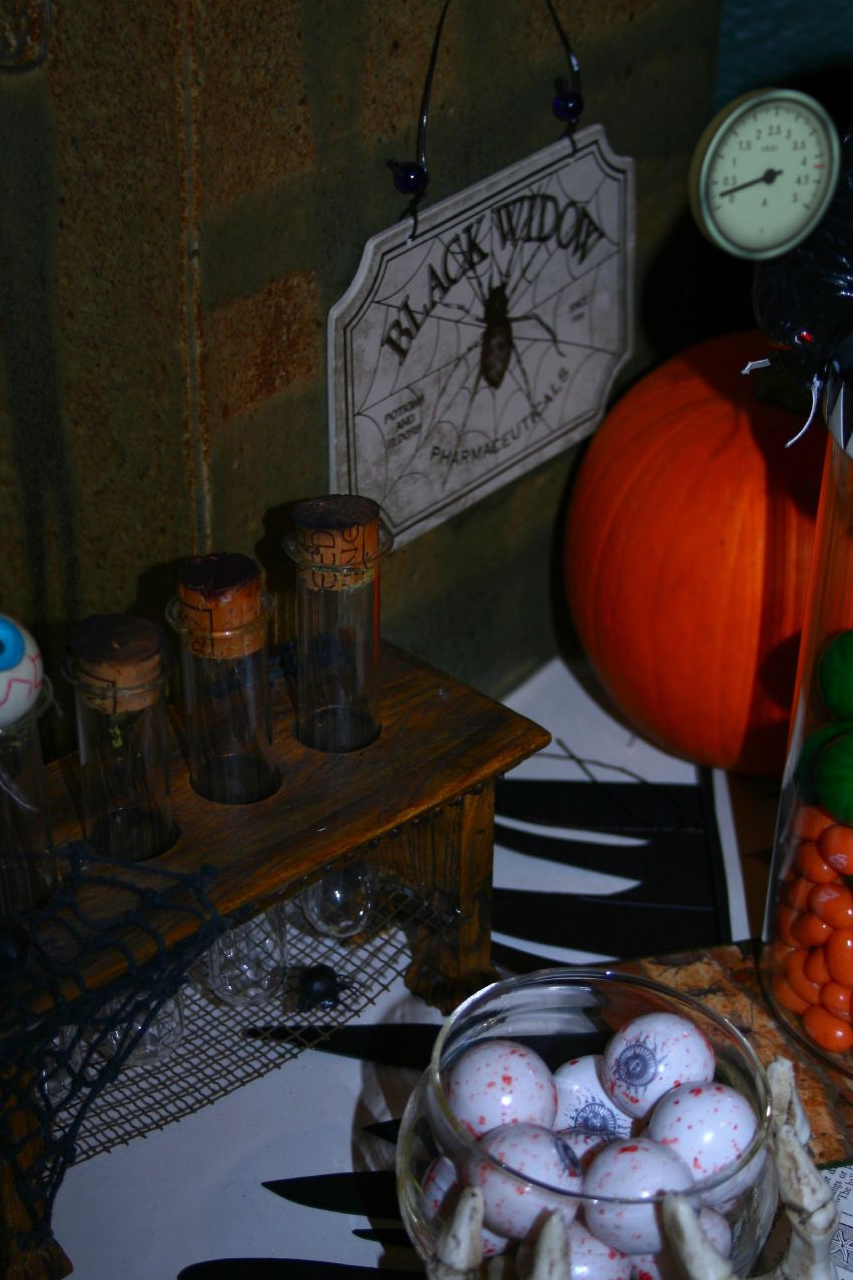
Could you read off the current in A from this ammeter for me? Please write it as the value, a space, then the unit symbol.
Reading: 0.25 A
